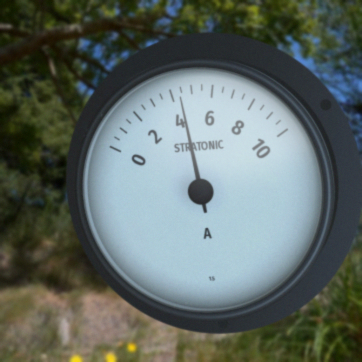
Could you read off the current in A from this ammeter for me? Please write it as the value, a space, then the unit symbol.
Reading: 4.5 A
